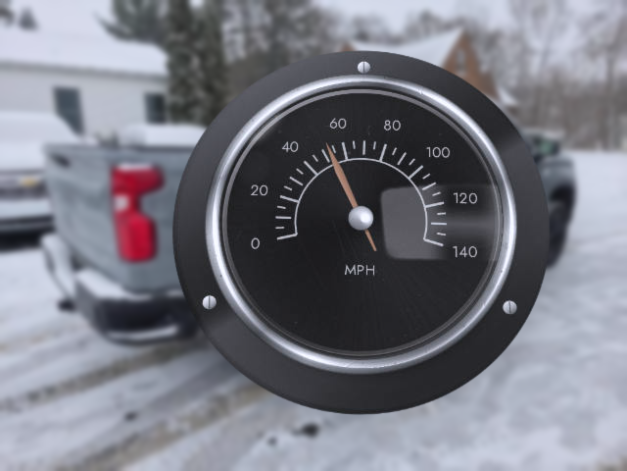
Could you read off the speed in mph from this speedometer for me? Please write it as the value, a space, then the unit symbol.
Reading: 52.5 mph
